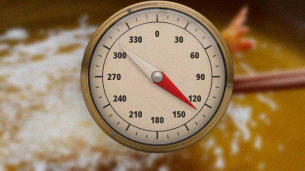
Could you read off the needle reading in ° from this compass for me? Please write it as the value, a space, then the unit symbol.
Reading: 130 °
